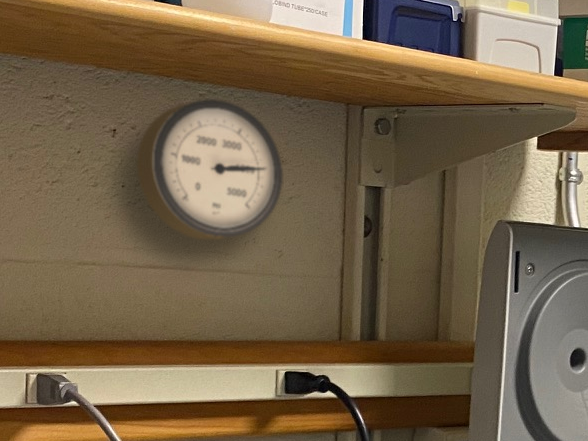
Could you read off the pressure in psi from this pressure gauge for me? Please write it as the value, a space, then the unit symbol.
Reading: 4000 psi
